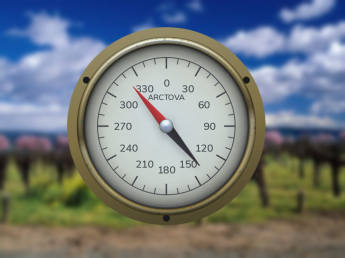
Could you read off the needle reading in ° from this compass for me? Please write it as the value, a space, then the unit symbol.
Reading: 320 °
